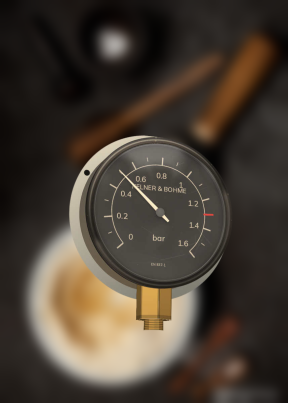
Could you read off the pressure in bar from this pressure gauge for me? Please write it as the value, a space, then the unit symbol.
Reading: 0.5 bar
